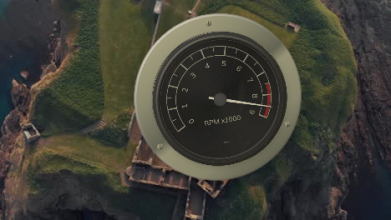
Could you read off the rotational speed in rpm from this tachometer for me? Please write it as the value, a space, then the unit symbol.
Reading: 8500 rpm
